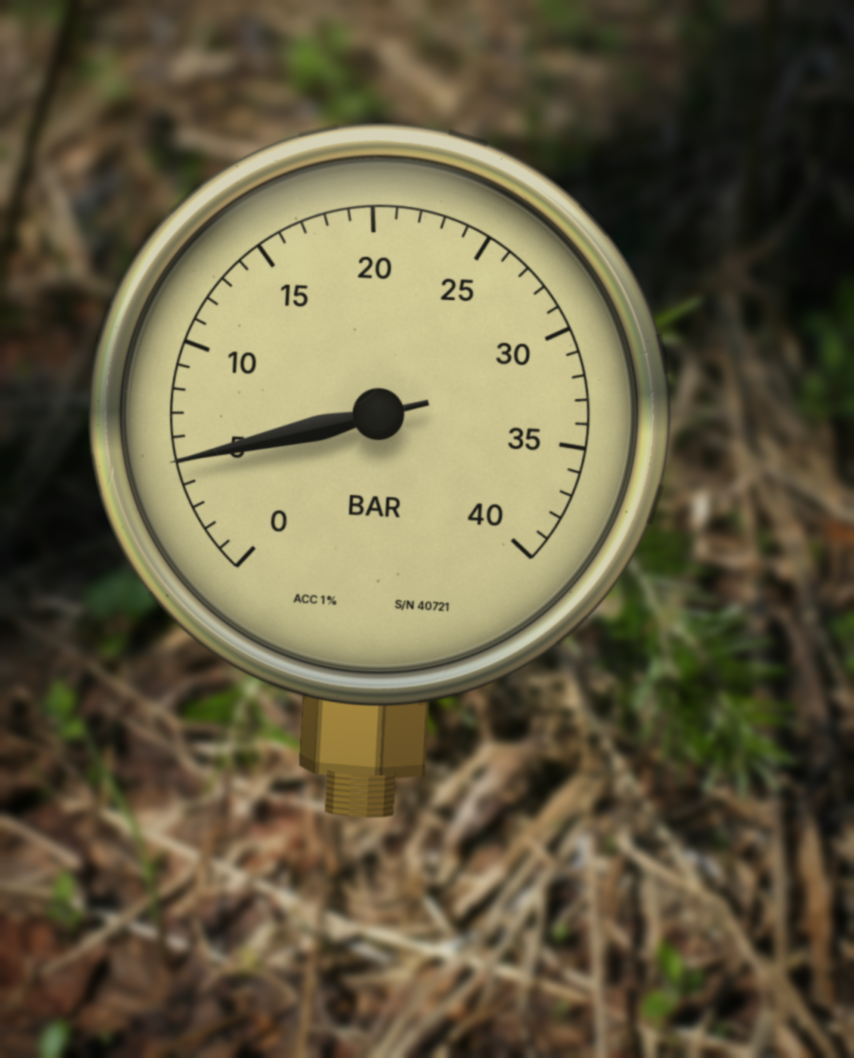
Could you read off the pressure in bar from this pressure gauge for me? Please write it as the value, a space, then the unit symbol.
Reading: 5 bar
